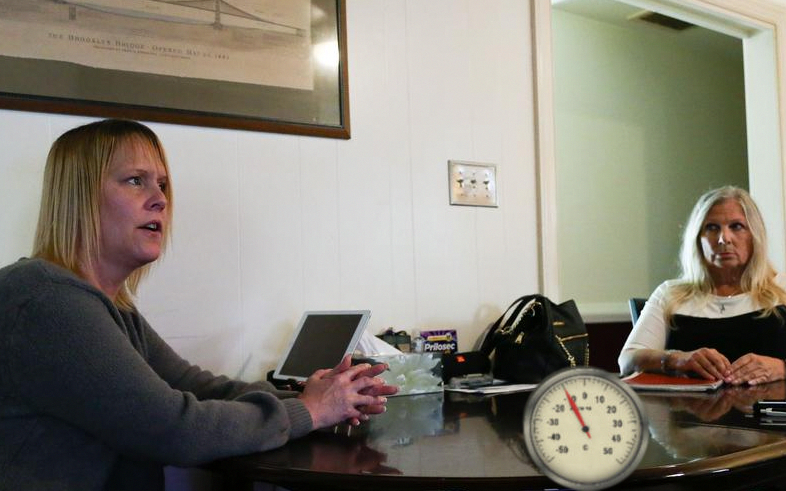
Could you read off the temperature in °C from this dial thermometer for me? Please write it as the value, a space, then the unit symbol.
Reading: -10 °C
